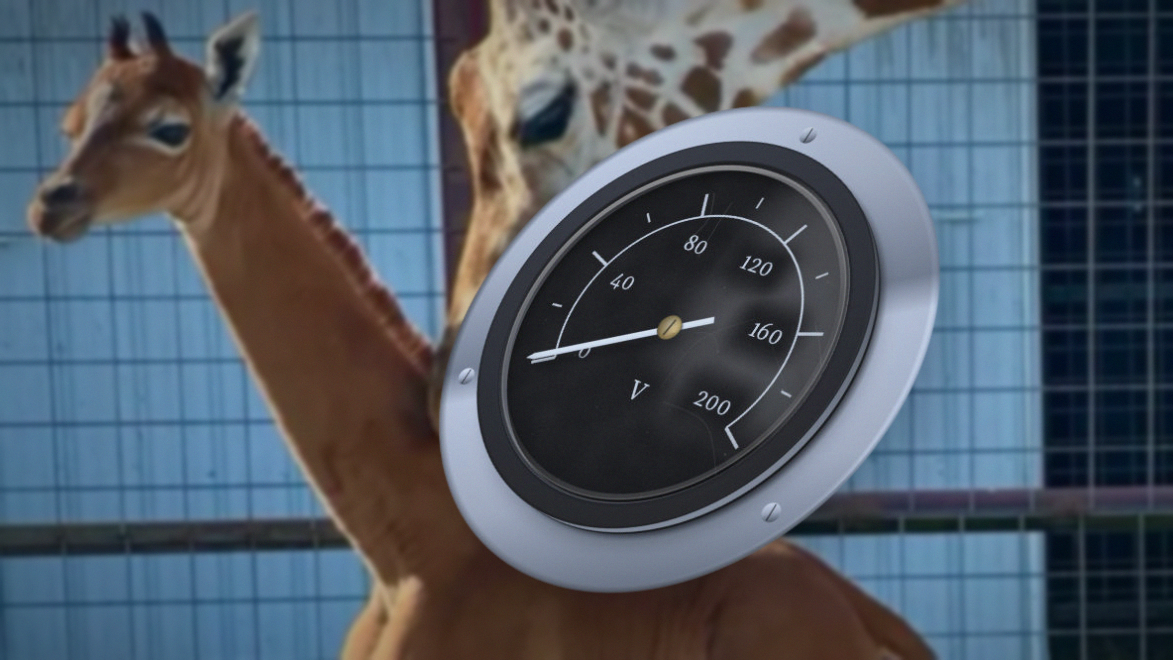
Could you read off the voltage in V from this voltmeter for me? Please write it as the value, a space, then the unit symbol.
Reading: 0 V
